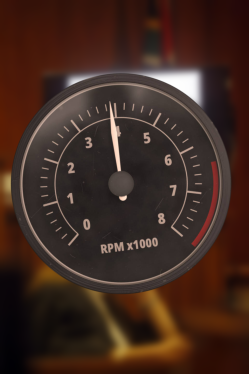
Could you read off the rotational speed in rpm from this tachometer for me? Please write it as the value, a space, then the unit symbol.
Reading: 3900 rpm
